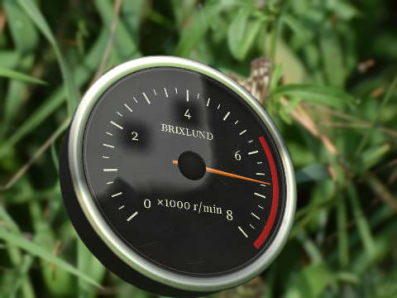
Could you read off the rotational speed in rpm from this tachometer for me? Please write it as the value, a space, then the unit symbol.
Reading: 6750 rpm
